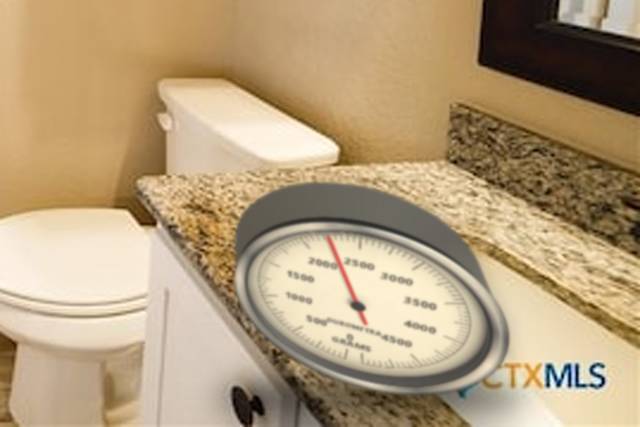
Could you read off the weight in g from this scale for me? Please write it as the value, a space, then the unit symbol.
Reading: 2250 g
